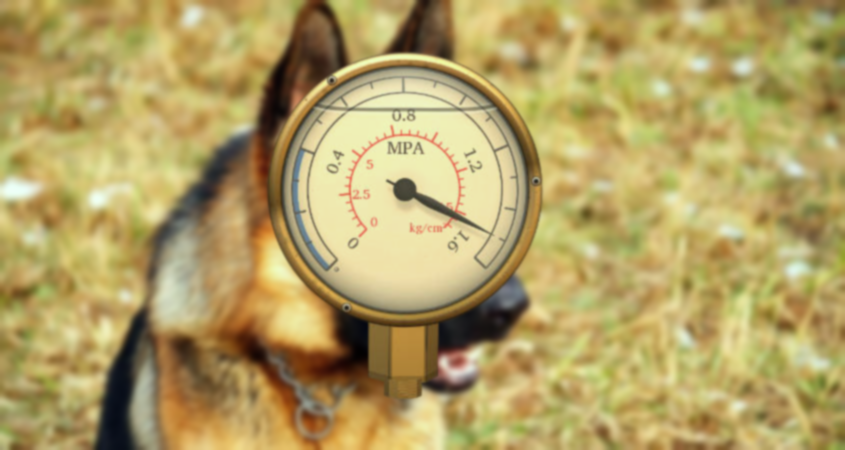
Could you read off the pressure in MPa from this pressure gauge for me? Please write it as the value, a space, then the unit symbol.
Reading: 1.5 MPa
